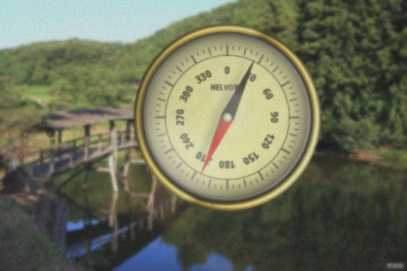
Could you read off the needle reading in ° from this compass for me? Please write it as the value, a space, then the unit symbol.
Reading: 205 °
